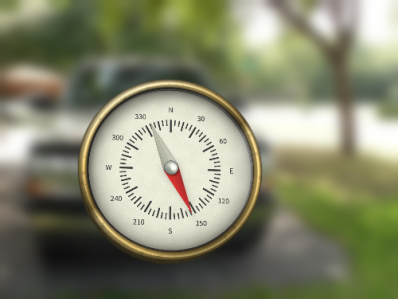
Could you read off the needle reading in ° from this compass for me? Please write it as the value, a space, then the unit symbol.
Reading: 155 °
